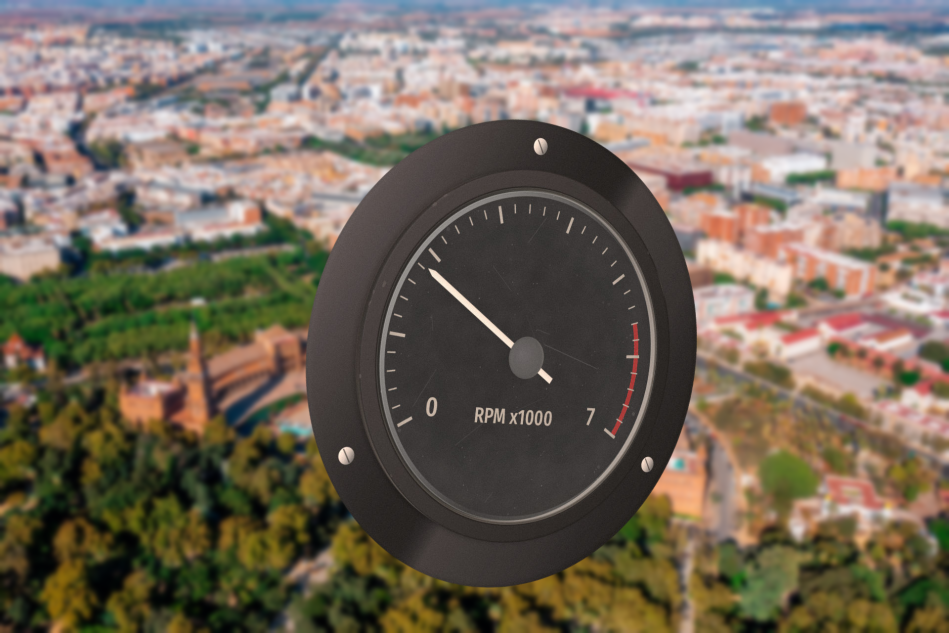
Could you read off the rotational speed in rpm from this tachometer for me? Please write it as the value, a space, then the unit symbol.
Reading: 1800 rpm
